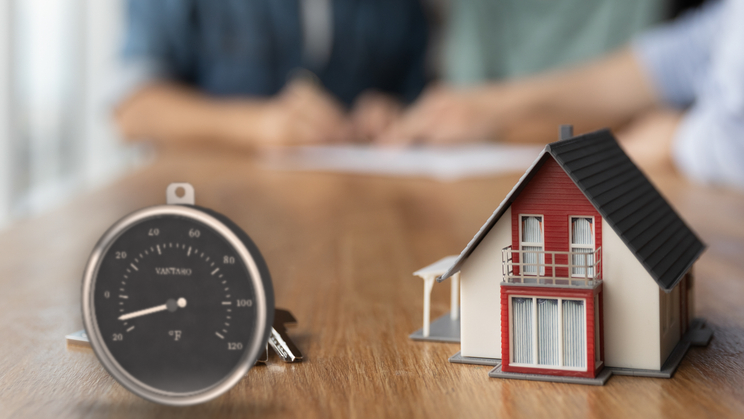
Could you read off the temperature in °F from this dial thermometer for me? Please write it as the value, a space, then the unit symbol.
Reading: -12 °F
